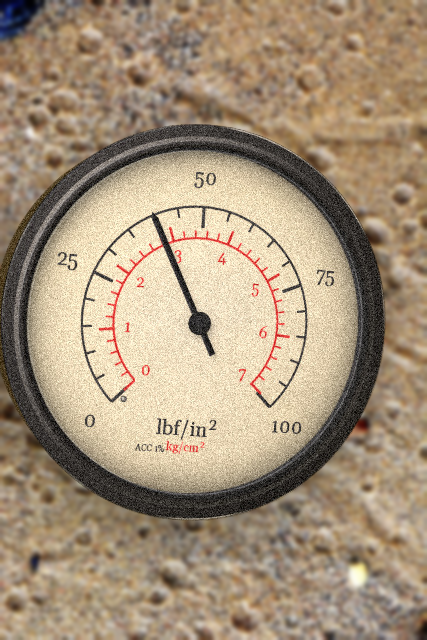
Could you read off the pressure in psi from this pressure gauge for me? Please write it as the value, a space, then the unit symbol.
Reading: 40 psi
